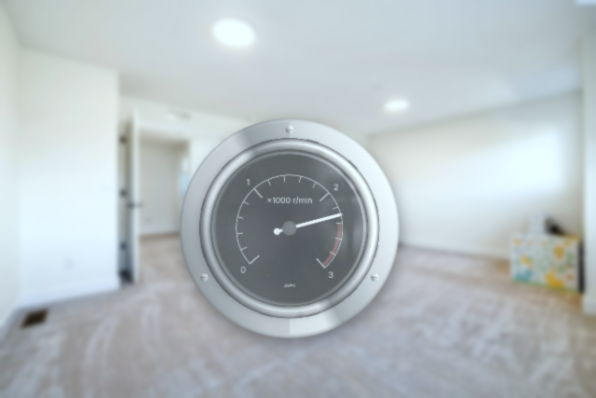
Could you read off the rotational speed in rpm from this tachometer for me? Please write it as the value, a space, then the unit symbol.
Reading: 2300 rpm
